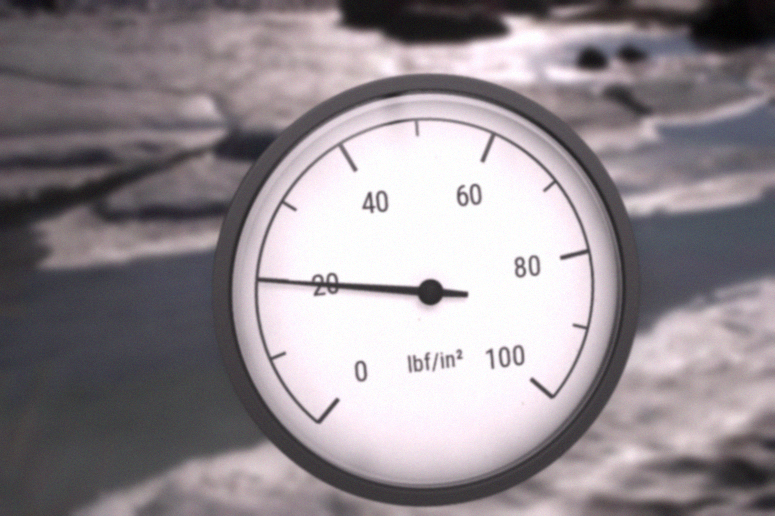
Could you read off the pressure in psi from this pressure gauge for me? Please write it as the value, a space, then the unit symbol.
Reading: 20 psi
